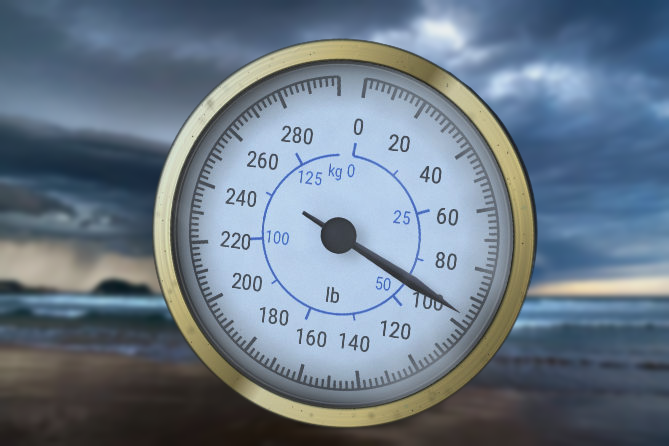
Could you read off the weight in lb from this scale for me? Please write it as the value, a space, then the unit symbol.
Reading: 96 lb
